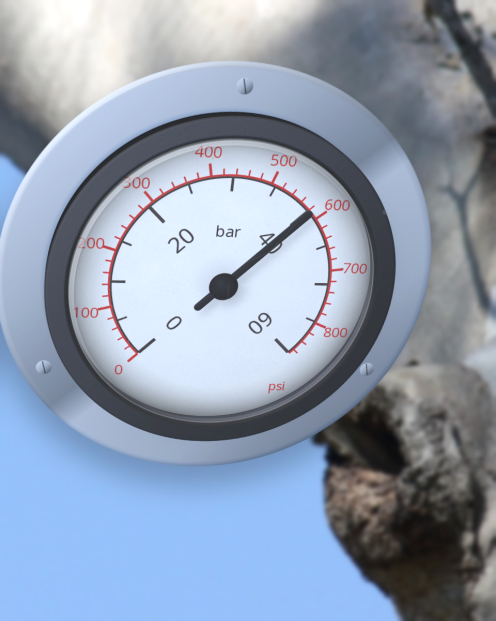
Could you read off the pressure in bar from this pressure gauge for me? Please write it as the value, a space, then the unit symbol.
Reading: 40 bar
